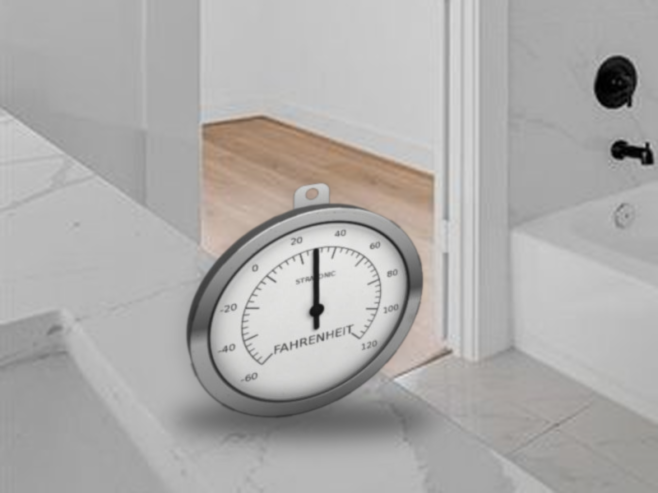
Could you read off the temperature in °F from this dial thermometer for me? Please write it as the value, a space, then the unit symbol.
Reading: 28 °F
